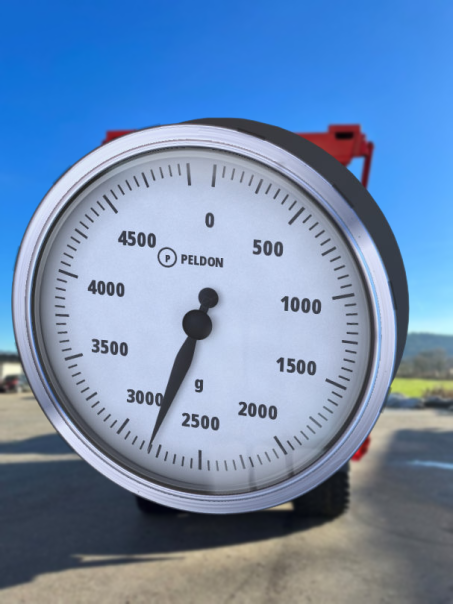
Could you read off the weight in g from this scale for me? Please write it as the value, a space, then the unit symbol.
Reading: 2800 g
